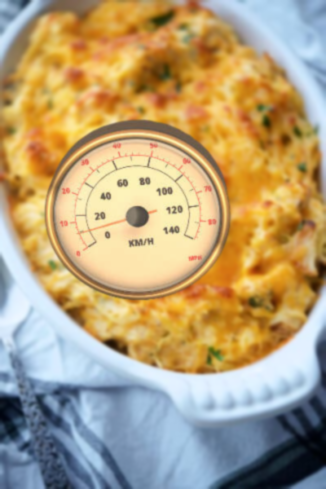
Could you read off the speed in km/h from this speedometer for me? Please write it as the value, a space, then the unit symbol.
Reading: 10 km/h
